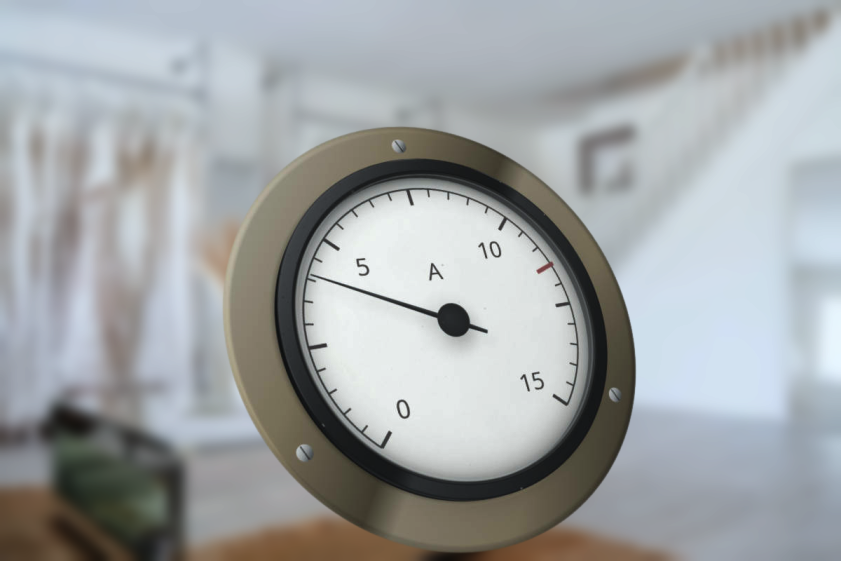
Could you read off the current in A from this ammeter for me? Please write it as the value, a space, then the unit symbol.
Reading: 4 A
